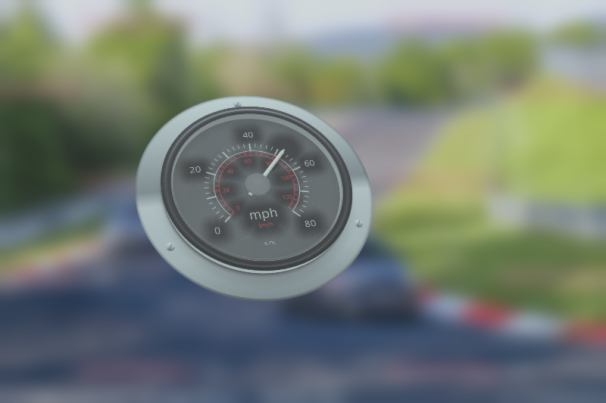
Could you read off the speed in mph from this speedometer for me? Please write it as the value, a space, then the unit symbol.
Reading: 52 mph
